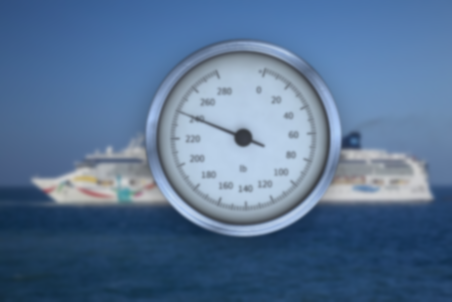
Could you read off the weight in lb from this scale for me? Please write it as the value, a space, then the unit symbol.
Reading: 240 lb
